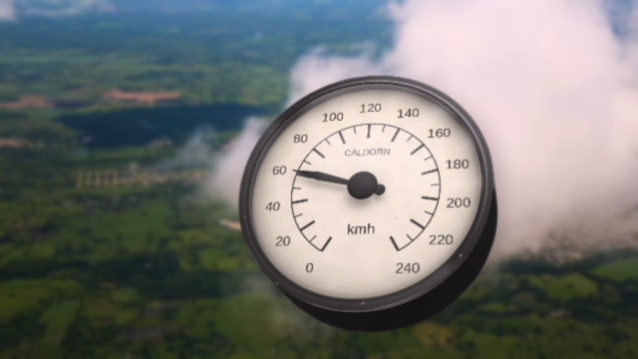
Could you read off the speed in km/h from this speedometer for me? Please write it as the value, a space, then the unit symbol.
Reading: 60 km/h
